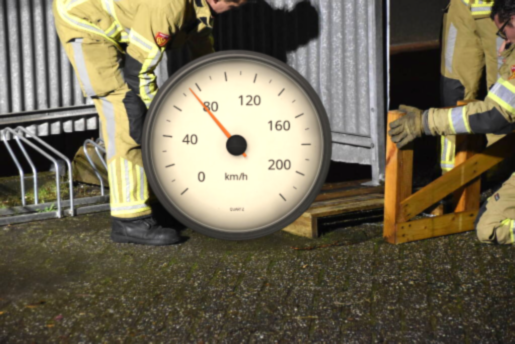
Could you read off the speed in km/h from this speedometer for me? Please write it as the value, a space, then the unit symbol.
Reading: 75 km/h
